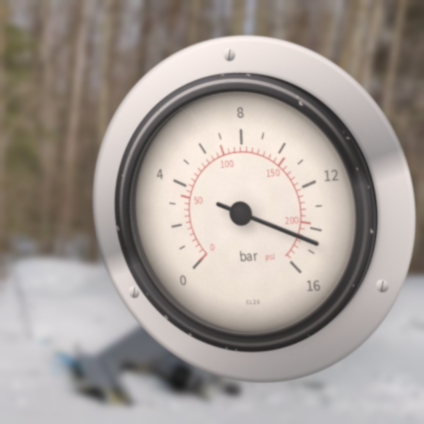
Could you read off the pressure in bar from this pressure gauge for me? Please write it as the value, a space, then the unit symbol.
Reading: 14.5 bar
